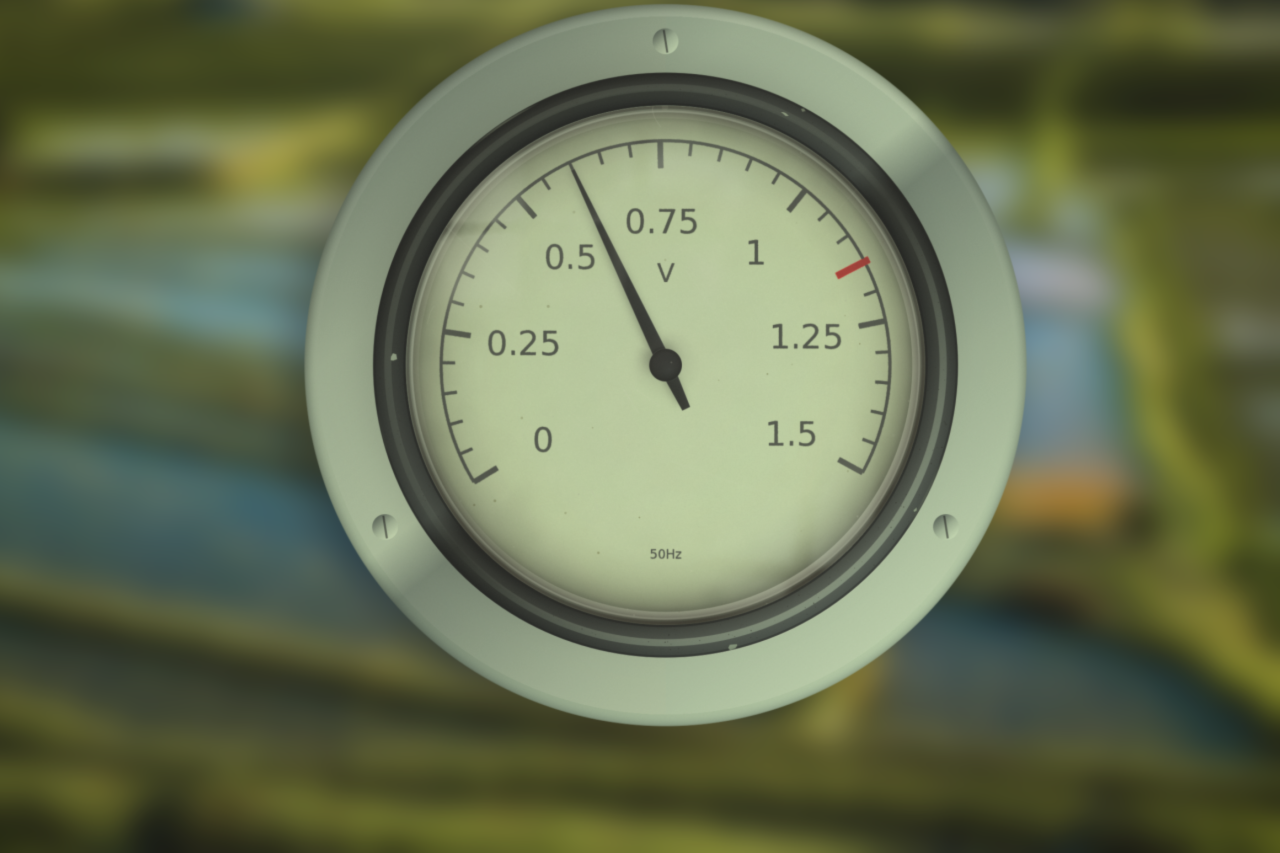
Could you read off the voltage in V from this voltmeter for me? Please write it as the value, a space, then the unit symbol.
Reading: 0.6 V
